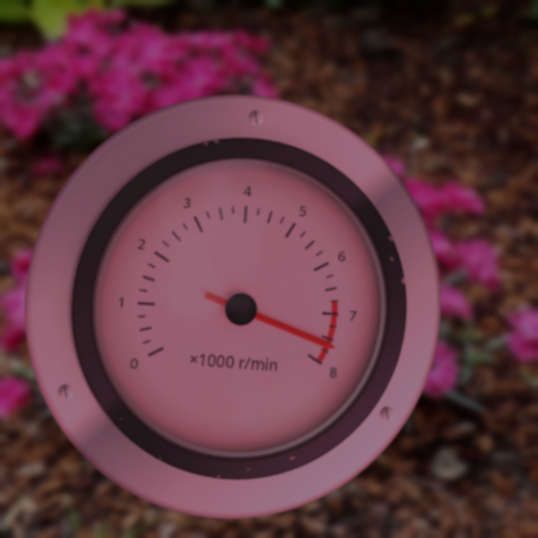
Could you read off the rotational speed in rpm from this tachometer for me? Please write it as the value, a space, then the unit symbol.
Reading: 7625 rpm
